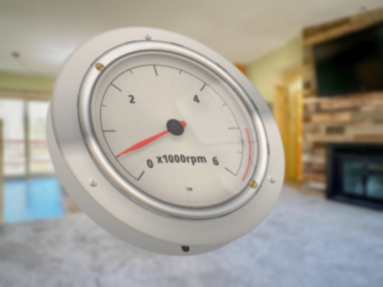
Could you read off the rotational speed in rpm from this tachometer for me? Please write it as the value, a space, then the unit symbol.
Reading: 500 rpm
